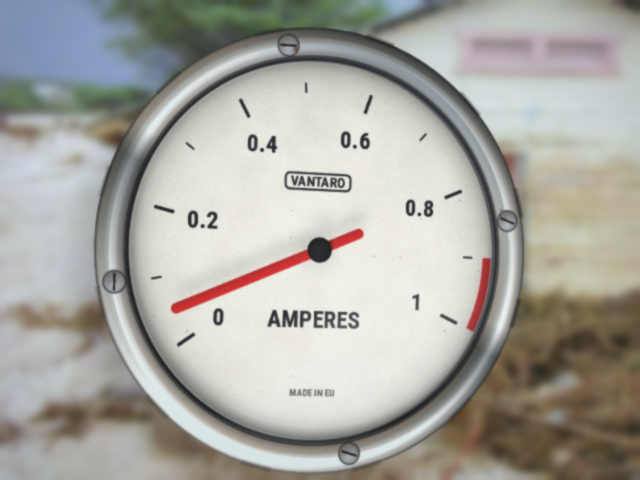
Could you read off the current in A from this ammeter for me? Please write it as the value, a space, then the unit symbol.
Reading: 0.05 A
